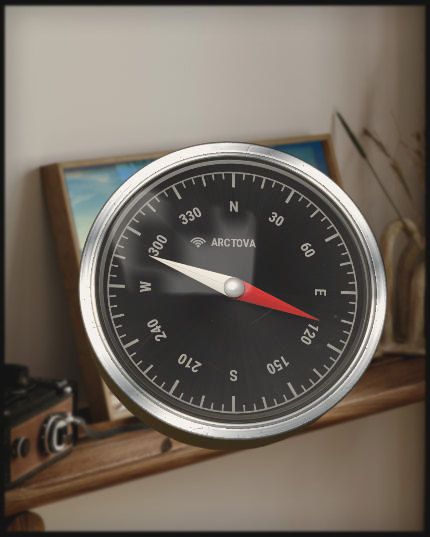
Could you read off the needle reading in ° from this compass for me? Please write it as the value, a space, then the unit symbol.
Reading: 110 °
